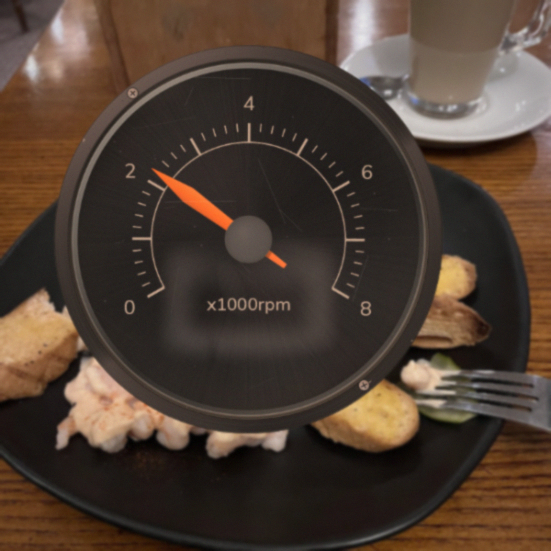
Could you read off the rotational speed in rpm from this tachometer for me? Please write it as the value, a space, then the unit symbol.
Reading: 2200 rpm
